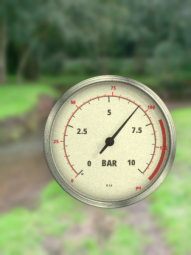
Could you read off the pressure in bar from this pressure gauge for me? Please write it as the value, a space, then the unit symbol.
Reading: 6.5 bar
